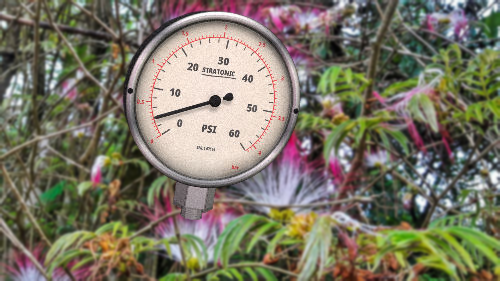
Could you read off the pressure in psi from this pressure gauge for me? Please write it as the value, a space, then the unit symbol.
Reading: 4 psi
